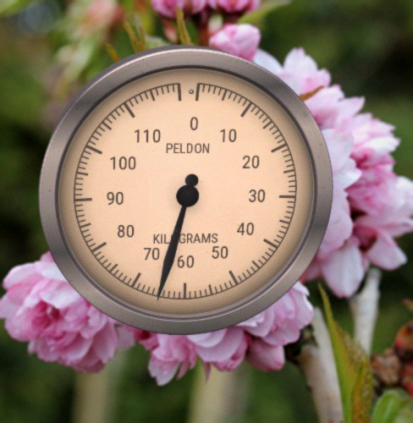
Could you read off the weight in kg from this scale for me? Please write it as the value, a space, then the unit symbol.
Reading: 65 kg
